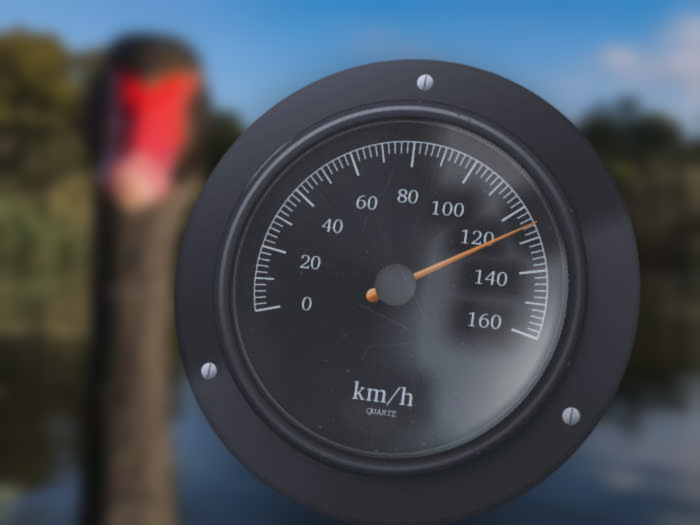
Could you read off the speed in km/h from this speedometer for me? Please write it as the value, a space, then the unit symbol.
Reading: 126 km/h
